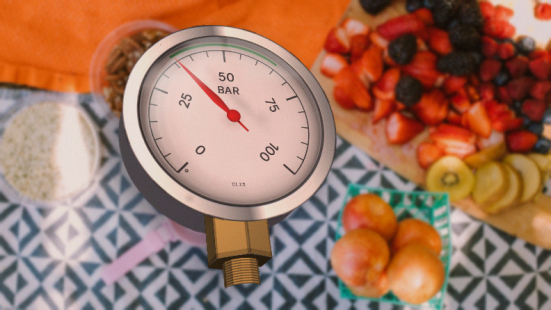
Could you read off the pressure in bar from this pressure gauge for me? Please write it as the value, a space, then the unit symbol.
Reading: 35 bar
